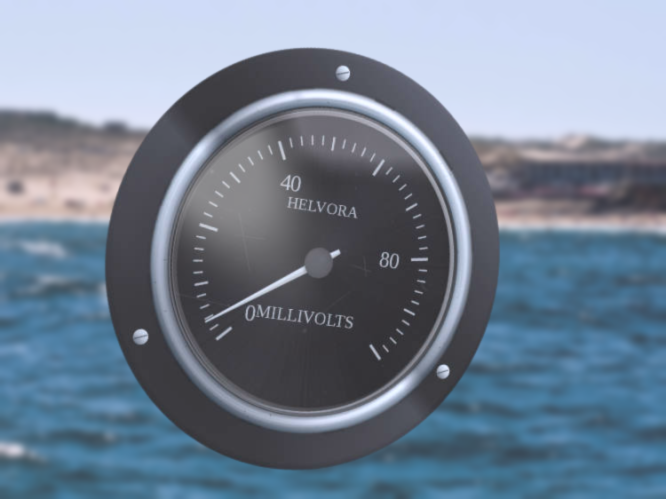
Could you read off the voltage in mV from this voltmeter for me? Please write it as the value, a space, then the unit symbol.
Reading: 4 mV
